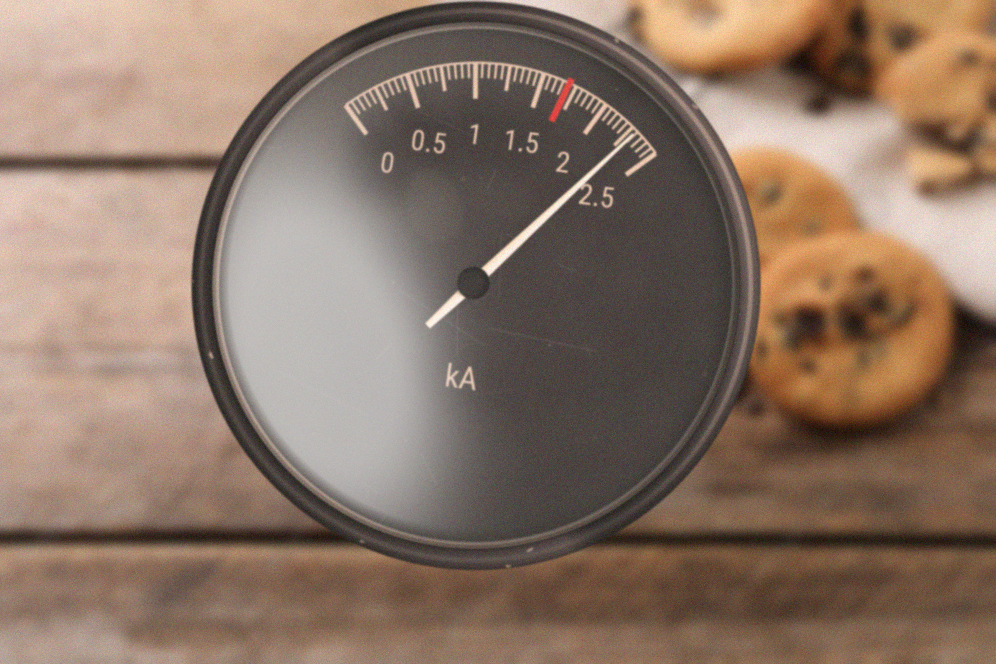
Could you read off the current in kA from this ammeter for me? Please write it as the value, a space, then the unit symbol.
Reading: 2.3 kA
